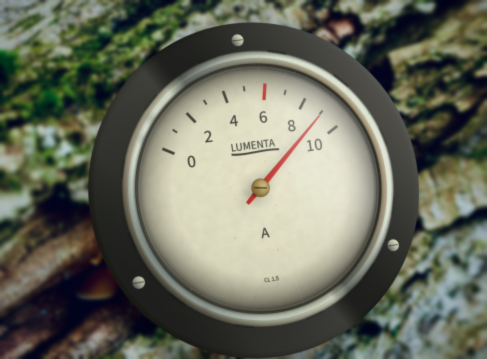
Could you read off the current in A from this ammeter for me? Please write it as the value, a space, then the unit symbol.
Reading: 9 A
